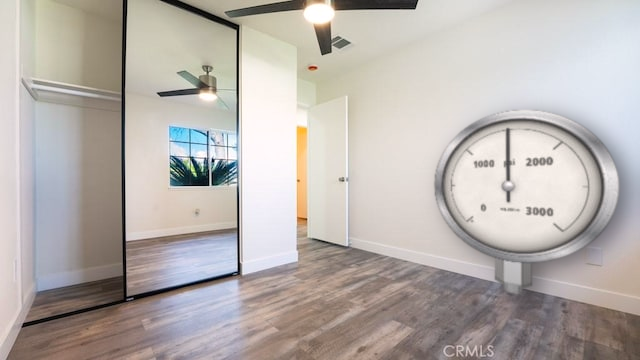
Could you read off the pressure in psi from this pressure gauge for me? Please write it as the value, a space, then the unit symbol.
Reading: 1500 psi
